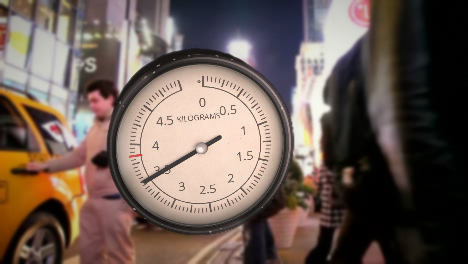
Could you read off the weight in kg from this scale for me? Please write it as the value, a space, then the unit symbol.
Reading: 3.5 kg
